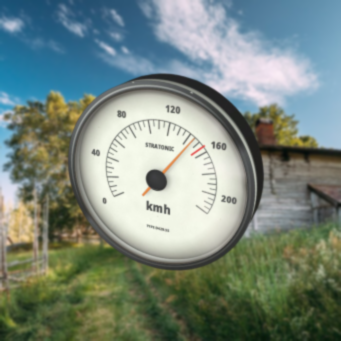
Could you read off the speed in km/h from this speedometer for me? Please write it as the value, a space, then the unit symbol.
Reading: 145 km/h
